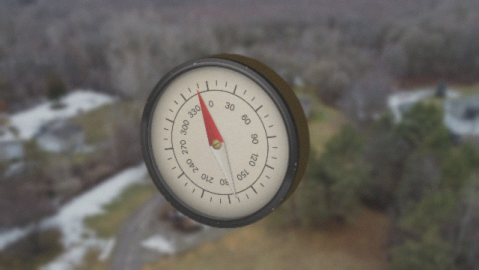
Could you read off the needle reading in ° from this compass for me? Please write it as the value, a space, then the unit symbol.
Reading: 350 °
